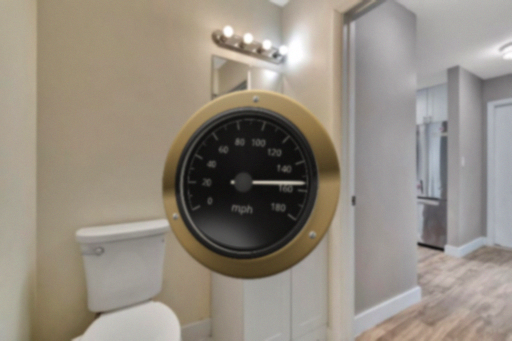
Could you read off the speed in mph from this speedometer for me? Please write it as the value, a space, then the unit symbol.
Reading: 155 mph
